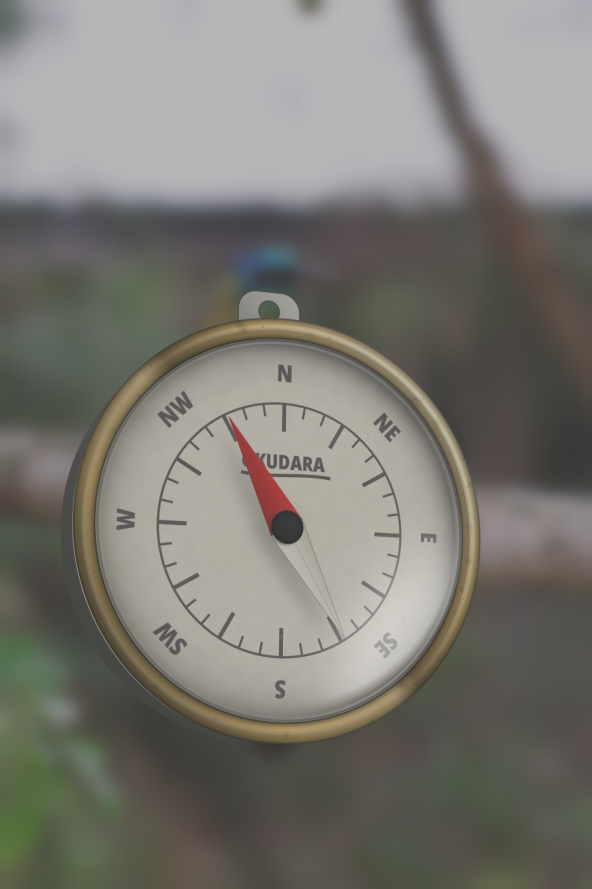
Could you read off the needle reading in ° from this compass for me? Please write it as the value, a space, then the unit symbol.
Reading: 330 °
